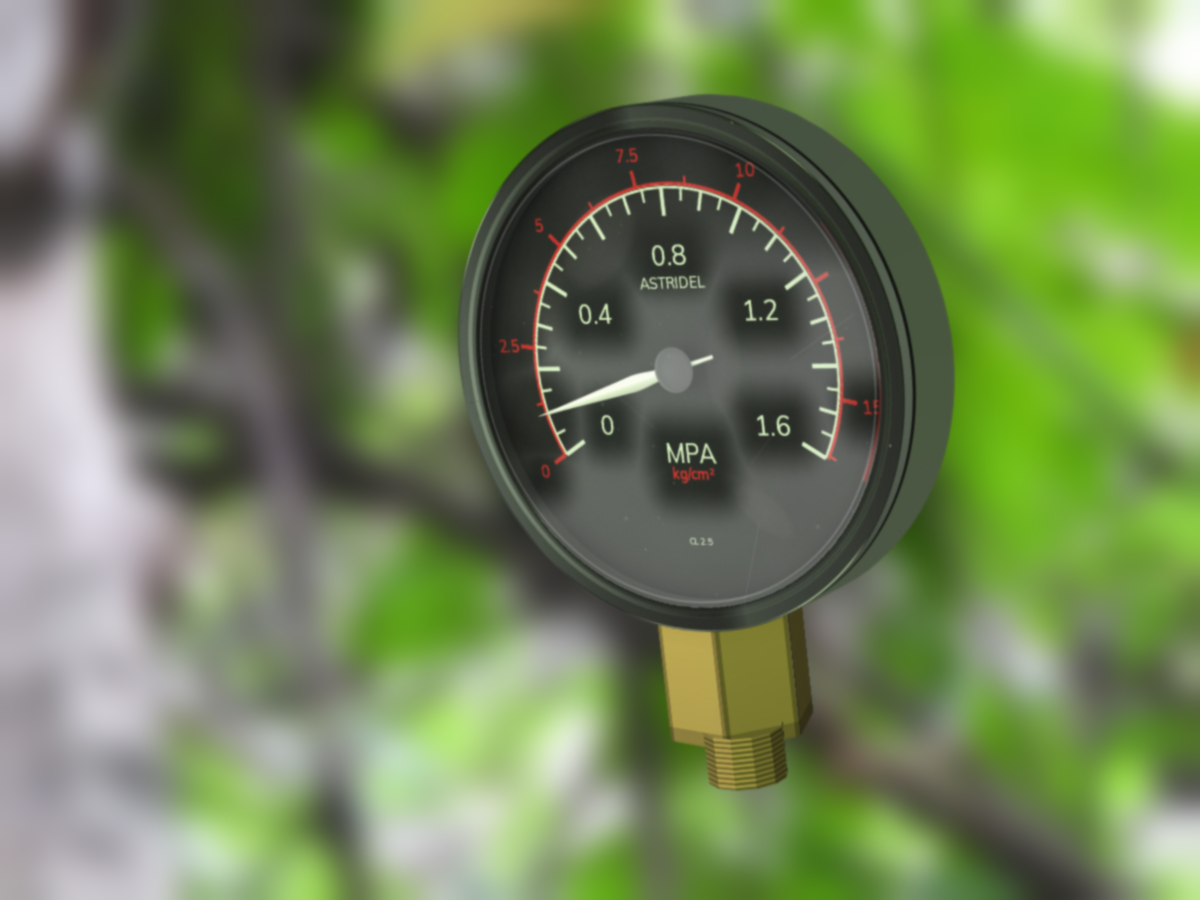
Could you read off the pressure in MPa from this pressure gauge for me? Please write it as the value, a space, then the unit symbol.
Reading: 0.1 MPa
